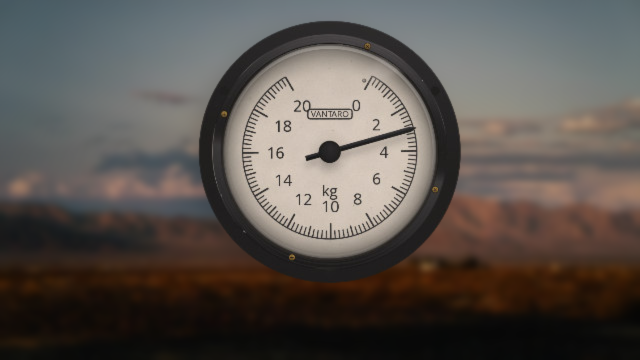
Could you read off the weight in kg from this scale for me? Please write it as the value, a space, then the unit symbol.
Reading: 3 kg
